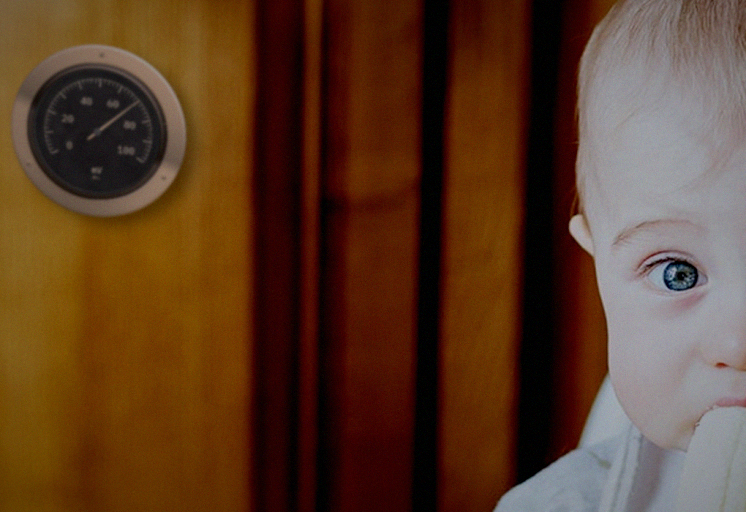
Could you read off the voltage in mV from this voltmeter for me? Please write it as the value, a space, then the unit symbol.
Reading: 70 mV
